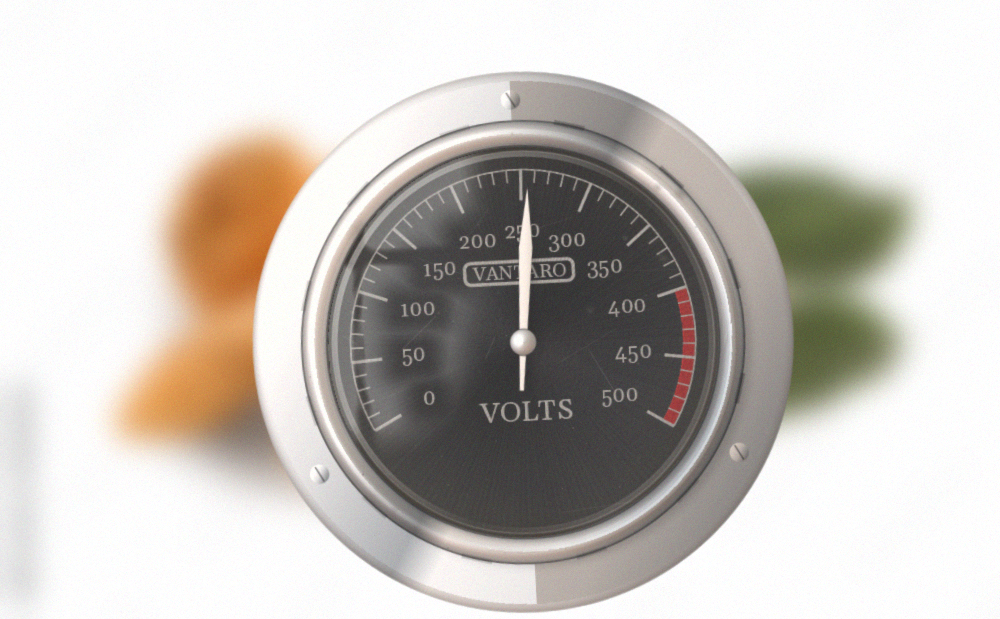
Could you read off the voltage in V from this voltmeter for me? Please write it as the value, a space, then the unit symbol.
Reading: 255 V
